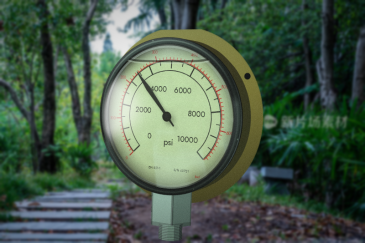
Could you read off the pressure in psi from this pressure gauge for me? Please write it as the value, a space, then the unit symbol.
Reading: 3500 psi
